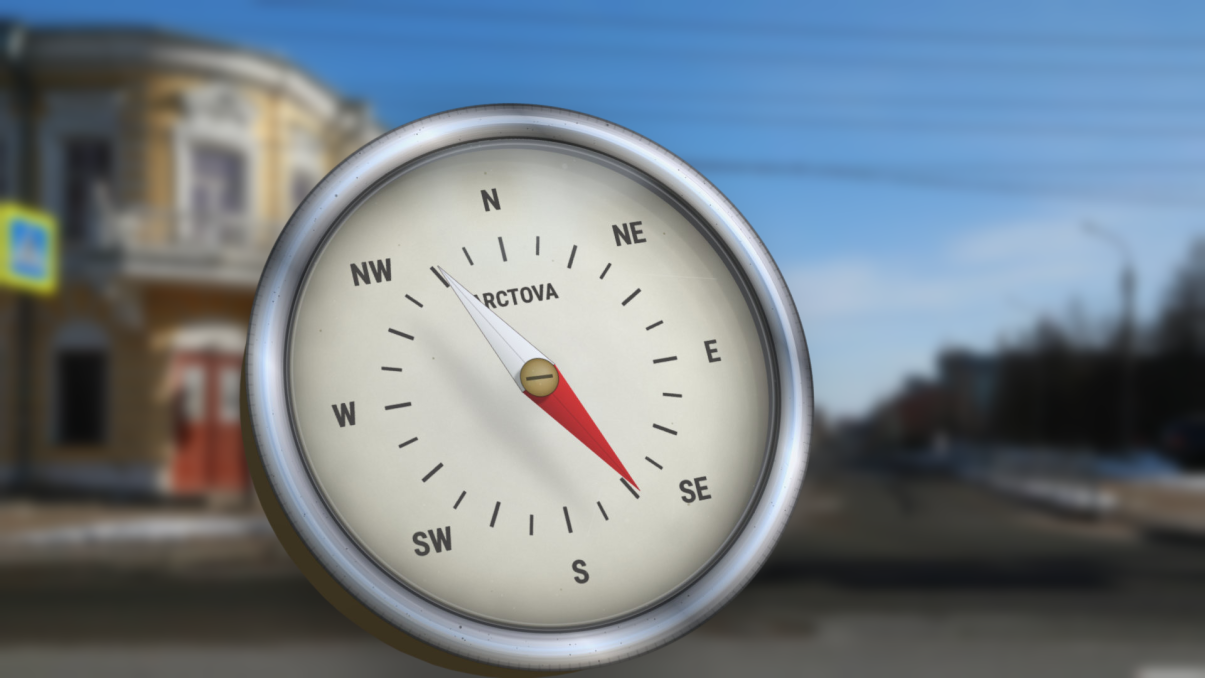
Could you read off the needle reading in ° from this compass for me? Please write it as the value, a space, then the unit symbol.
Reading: 150 °
